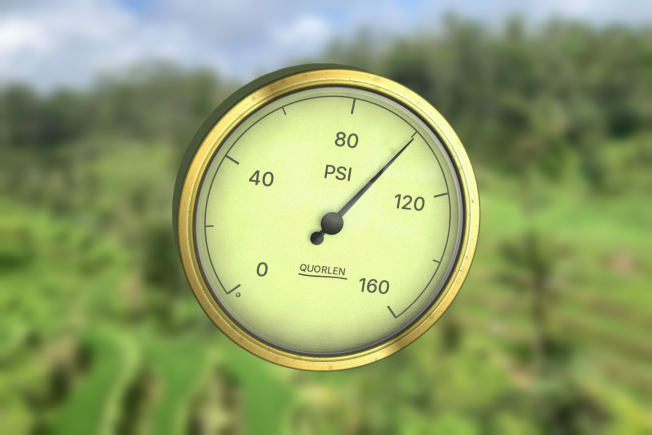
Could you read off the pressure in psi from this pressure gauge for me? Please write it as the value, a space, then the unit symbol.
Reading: 100 psi
